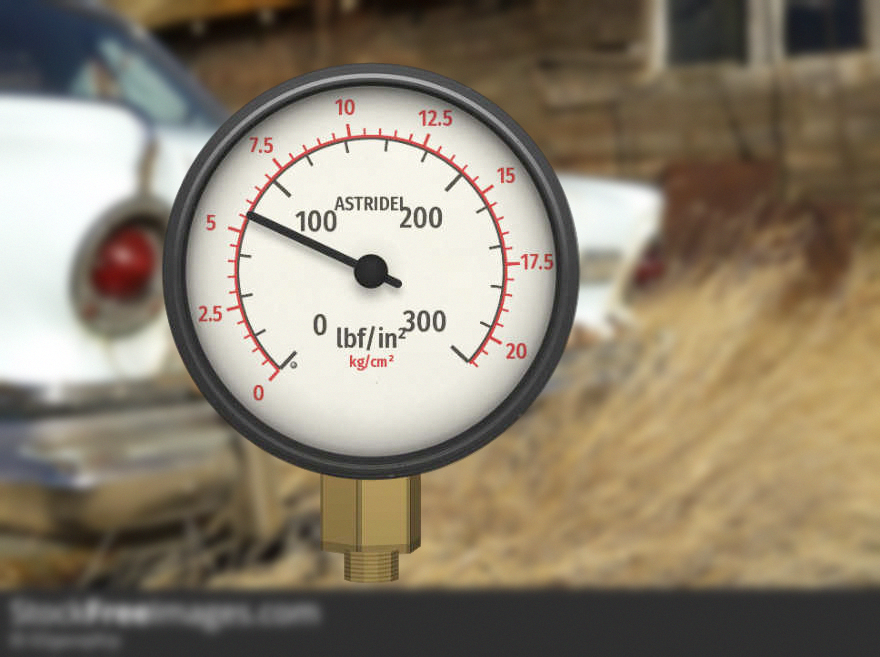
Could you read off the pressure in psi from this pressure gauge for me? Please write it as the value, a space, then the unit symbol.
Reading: 80 psi
